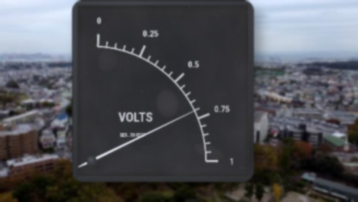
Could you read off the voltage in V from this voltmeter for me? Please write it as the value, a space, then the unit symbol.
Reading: 0.7 V
